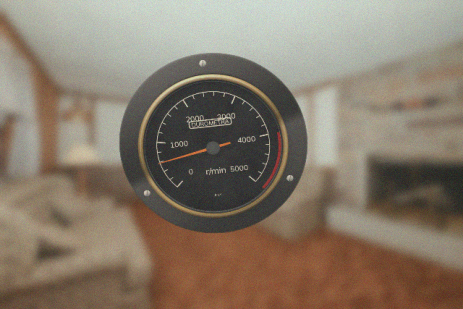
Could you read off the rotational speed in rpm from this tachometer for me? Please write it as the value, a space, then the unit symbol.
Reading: 600 rpm
